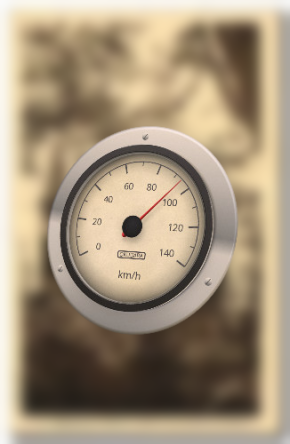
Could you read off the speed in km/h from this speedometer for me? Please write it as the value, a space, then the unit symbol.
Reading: 95 km/h
